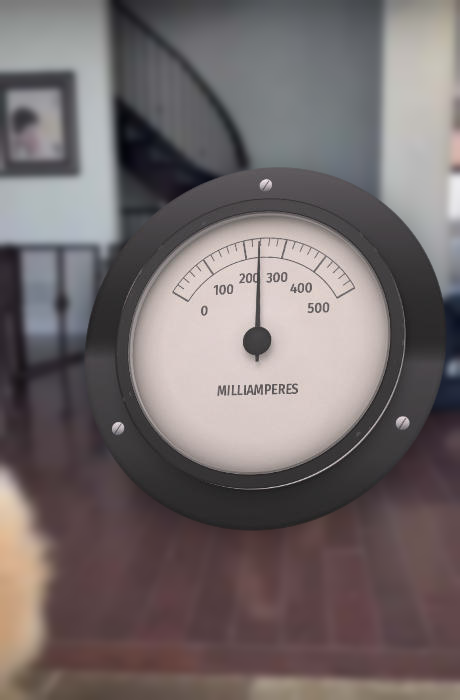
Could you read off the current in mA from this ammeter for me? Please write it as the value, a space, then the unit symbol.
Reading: 240 mA
